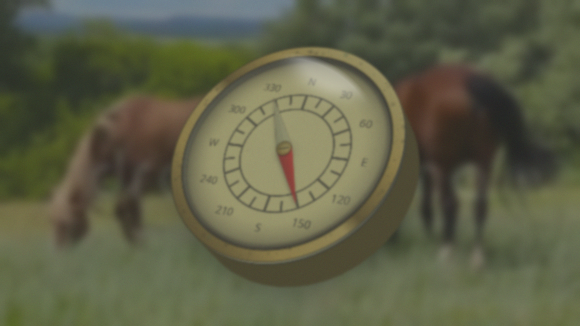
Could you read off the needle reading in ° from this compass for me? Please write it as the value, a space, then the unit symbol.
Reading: 150 °
